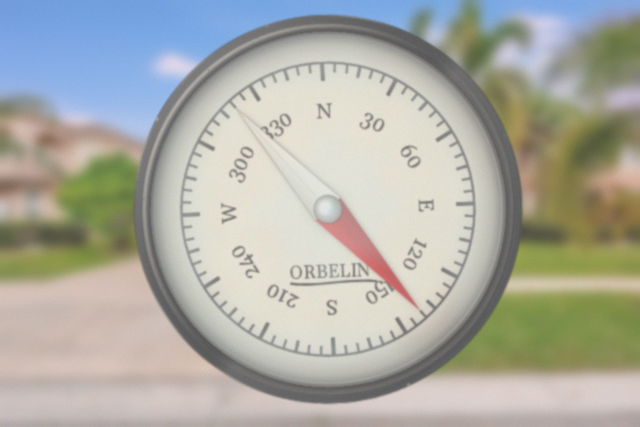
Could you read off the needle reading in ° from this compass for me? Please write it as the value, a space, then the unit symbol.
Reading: 140 °
